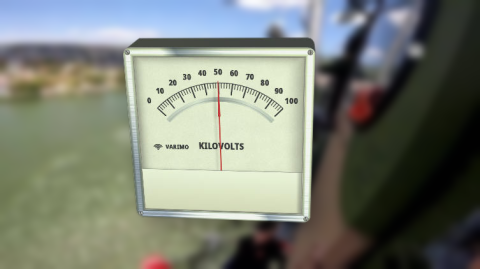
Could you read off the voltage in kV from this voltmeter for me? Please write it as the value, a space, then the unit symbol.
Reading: 50 kV
